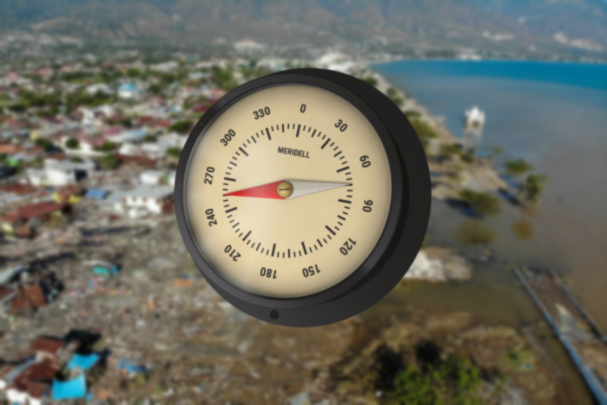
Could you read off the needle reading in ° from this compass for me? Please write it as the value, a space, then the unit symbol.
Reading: 255 °
